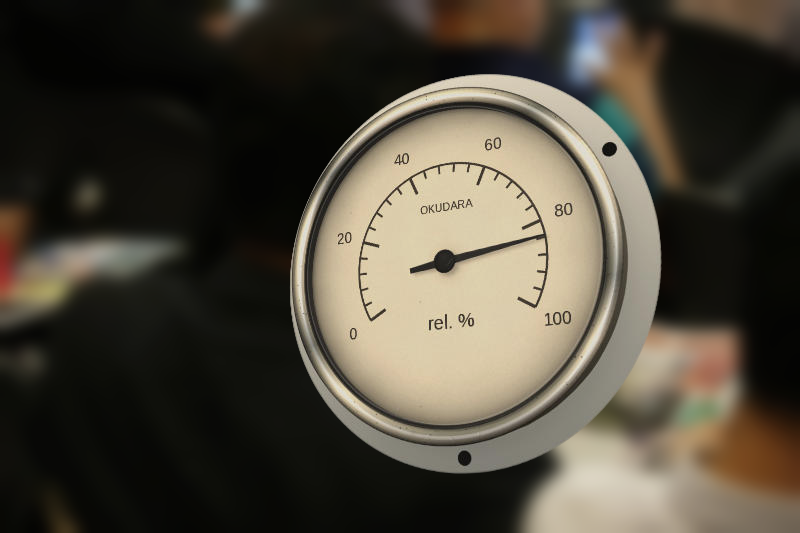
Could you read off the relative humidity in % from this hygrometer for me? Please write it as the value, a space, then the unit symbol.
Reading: 84 %
